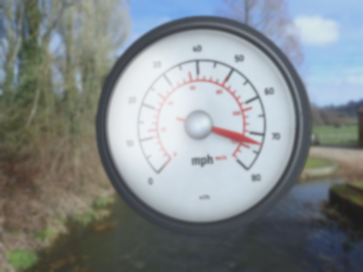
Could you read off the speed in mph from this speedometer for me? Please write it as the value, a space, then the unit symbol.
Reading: 72.5 mph
